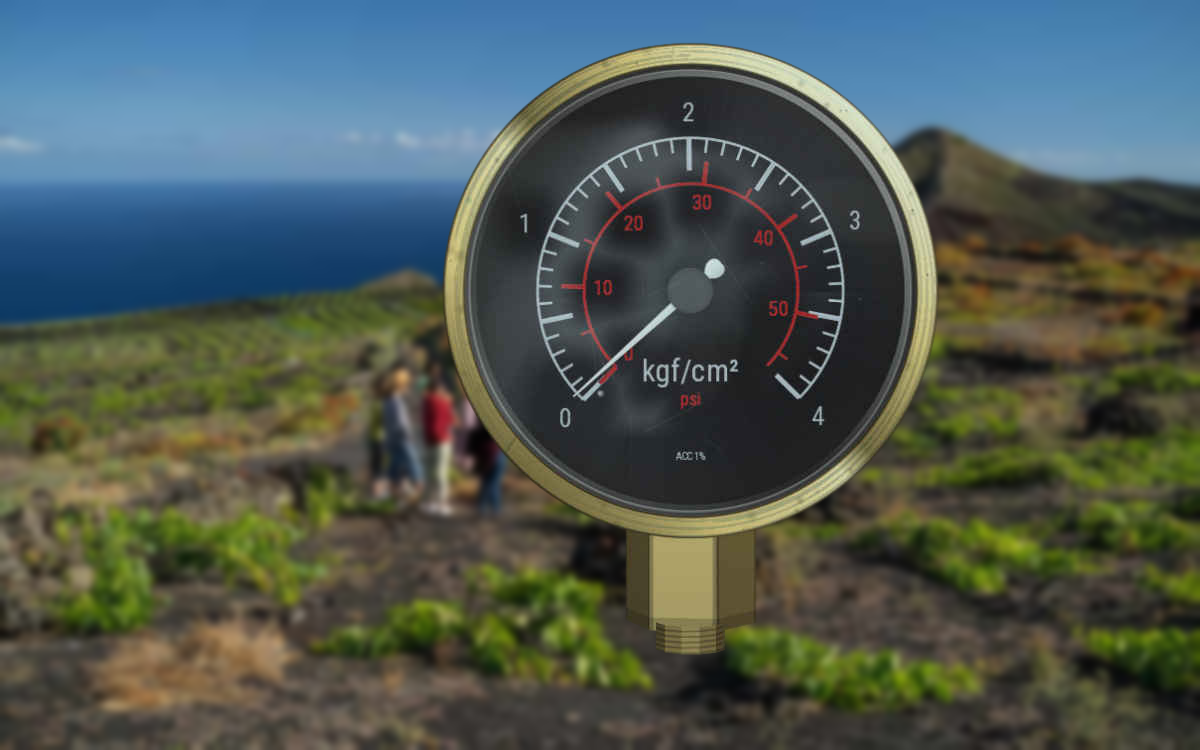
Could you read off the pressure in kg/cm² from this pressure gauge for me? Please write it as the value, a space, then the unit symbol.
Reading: 0.05 kg/cm²
